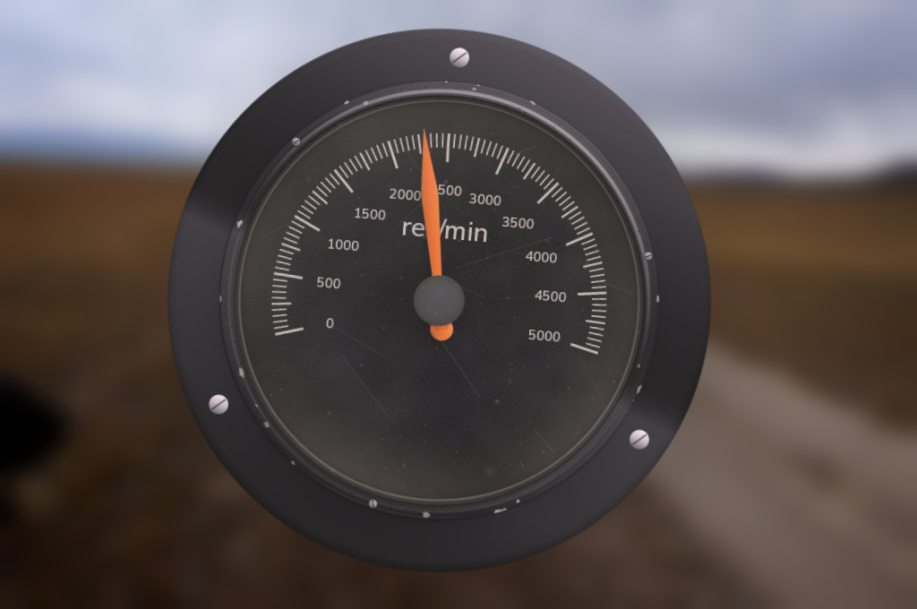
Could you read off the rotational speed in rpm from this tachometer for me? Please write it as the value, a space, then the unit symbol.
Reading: 2300 rpm
